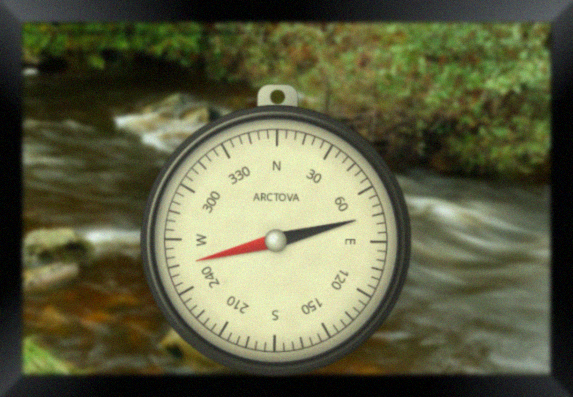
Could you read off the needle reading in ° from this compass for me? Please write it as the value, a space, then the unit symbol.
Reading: 255 °
